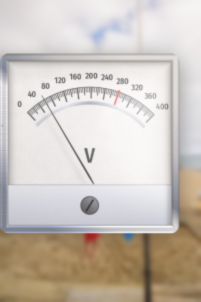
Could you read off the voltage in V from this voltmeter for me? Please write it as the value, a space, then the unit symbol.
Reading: 60 V
